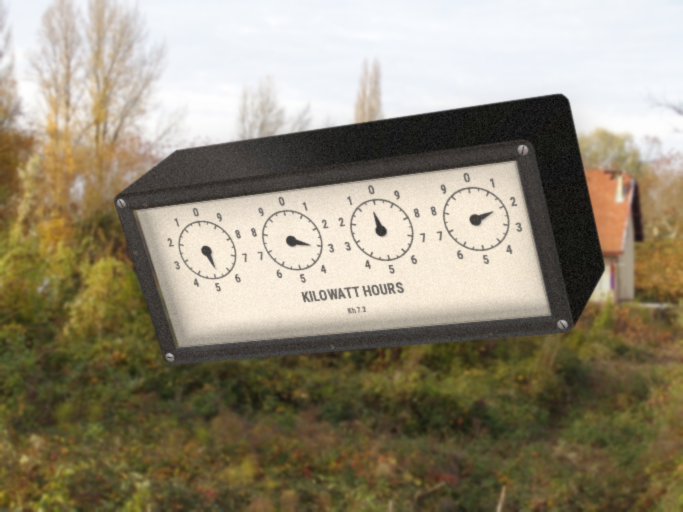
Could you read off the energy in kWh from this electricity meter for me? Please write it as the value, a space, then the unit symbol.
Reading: 5302 kWh
